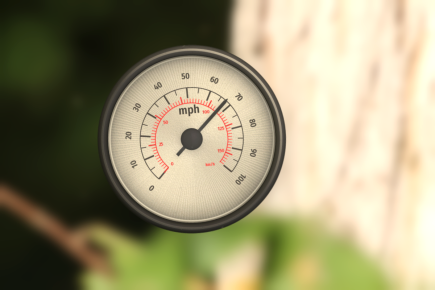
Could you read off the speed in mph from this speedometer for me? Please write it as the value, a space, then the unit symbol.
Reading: 67.5 mph
